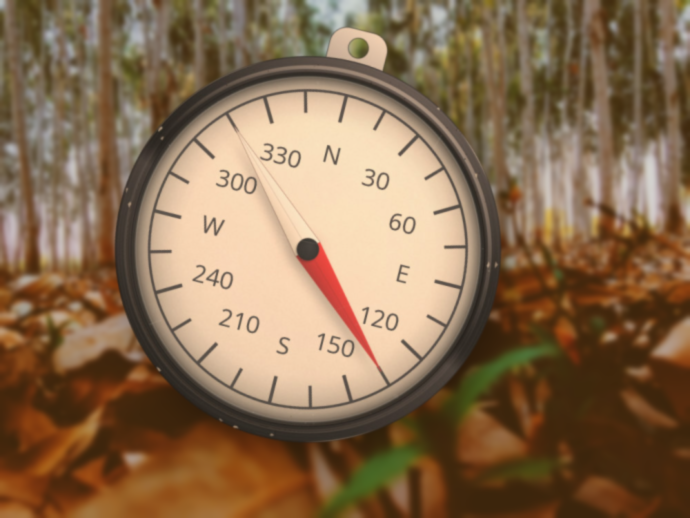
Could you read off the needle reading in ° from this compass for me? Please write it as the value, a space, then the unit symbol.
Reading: 135 °
